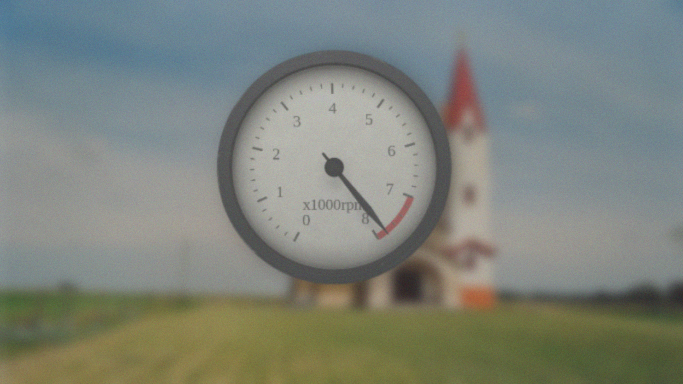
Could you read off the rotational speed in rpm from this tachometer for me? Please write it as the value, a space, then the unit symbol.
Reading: 7800 rpm
